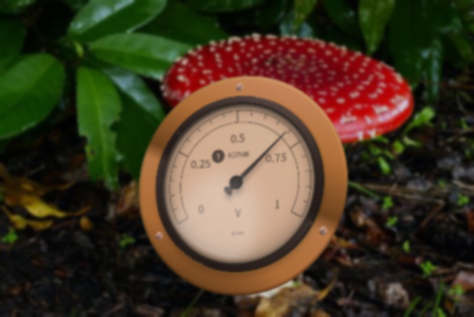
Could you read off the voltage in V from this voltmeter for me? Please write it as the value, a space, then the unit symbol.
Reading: 0.7 V
